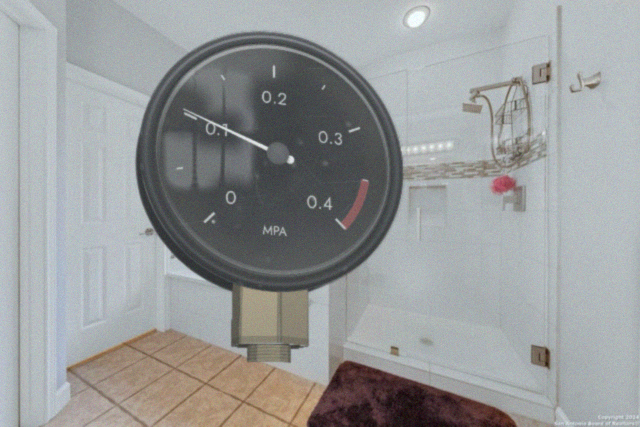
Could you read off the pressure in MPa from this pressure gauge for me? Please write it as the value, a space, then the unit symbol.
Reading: 0.1 MPa
